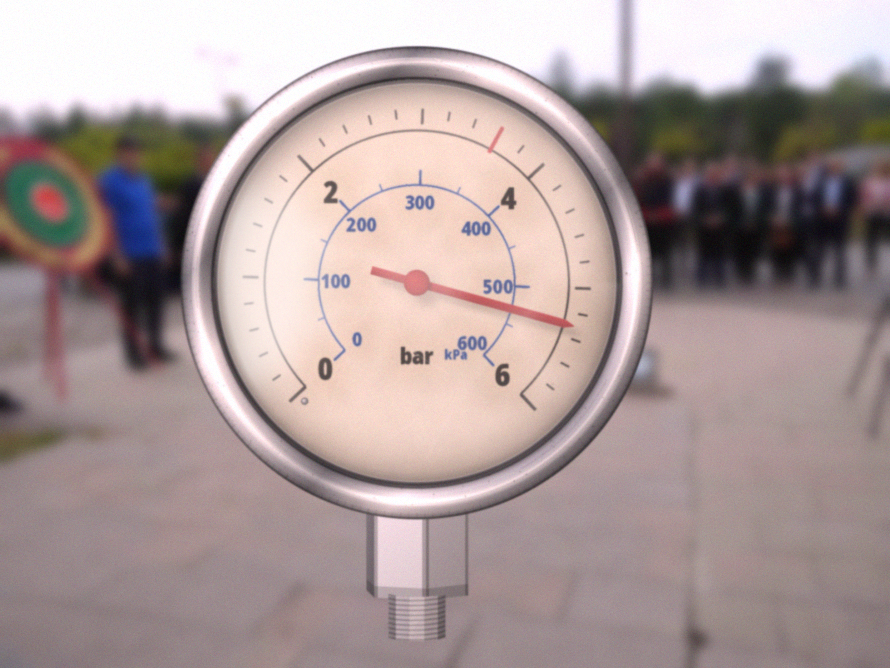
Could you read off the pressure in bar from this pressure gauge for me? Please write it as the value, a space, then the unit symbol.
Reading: 5.3 bar
